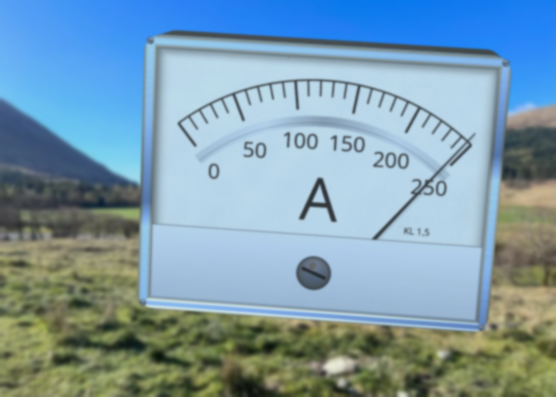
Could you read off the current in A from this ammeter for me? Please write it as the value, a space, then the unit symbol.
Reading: 245 A
